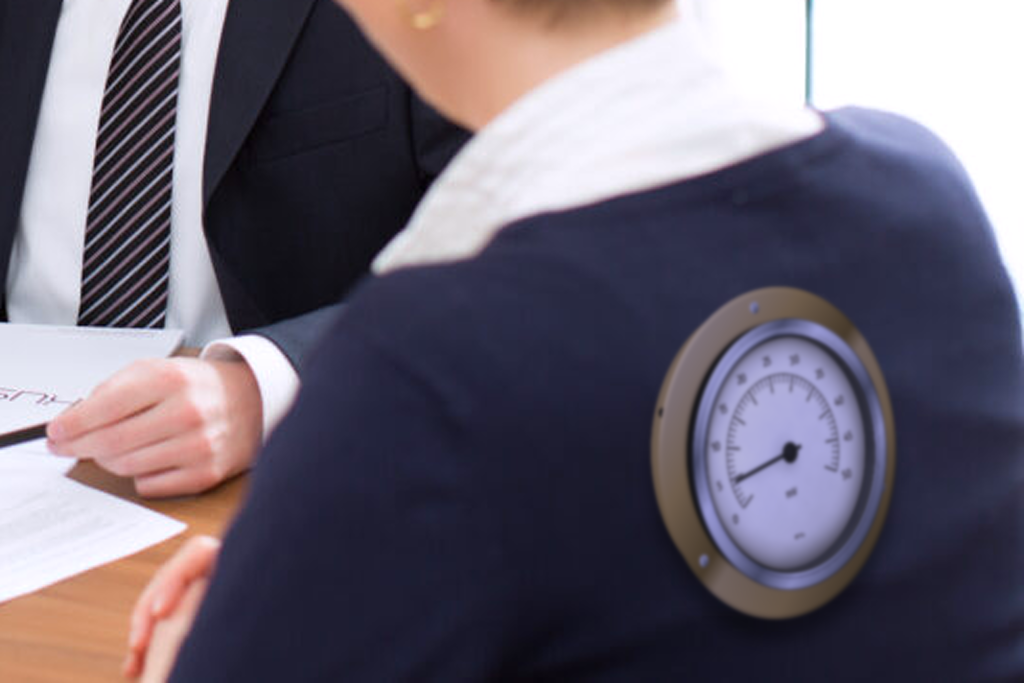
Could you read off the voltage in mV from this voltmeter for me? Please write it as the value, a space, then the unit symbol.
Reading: 5 mV
